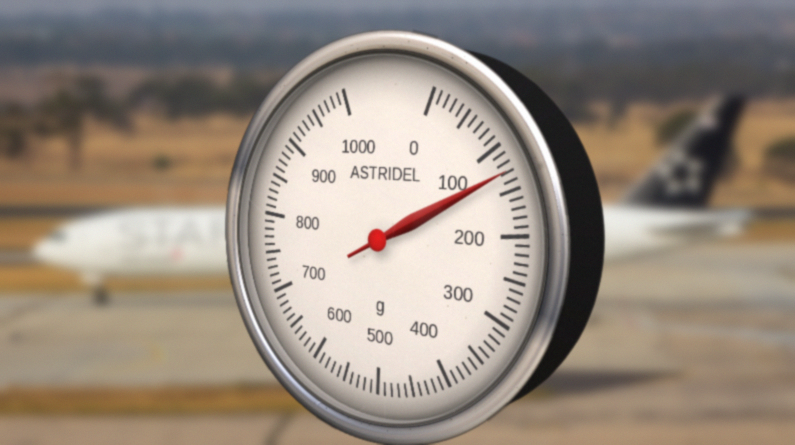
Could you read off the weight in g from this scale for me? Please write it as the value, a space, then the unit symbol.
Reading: 130 g
